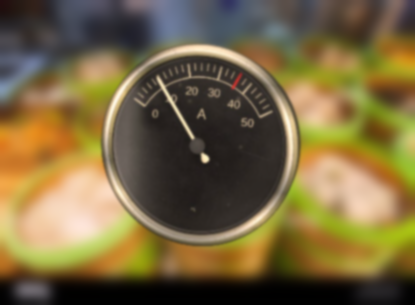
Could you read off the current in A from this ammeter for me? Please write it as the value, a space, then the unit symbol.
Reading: 10 A
